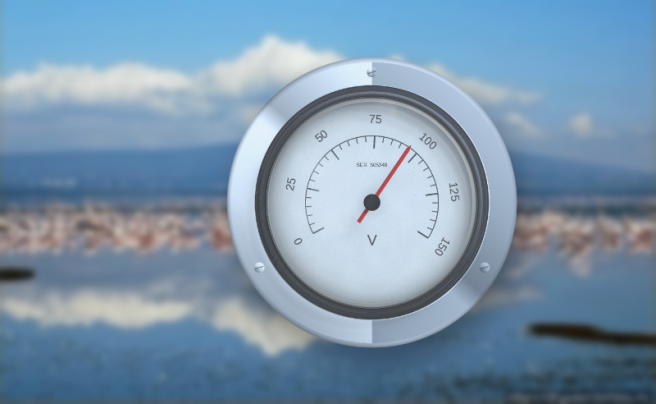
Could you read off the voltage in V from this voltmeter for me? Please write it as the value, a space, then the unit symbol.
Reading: 95 V
